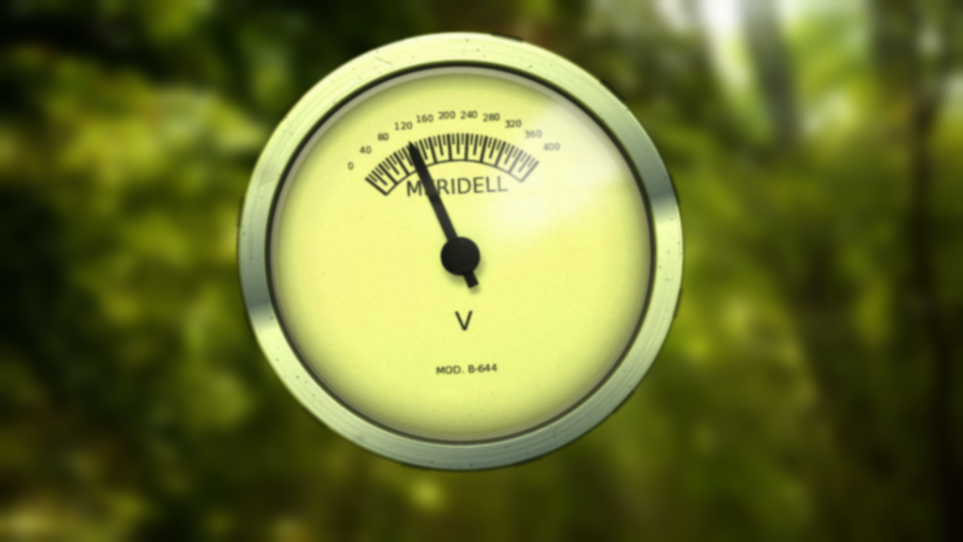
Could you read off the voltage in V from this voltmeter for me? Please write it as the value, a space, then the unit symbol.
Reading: 120 V
